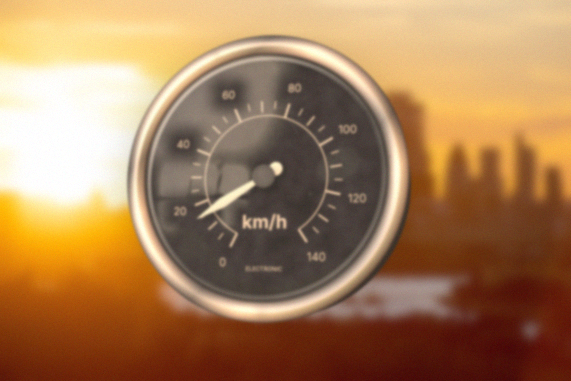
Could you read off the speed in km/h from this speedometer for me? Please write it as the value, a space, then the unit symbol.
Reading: 15 km/h
